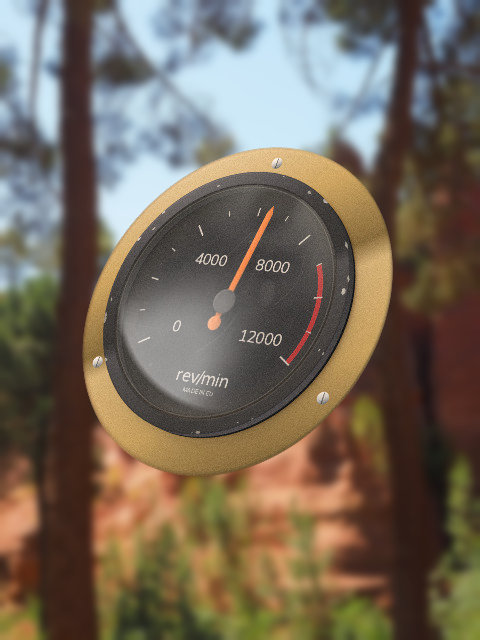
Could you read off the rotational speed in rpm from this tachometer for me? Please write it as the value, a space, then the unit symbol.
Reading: 6500 rpm
